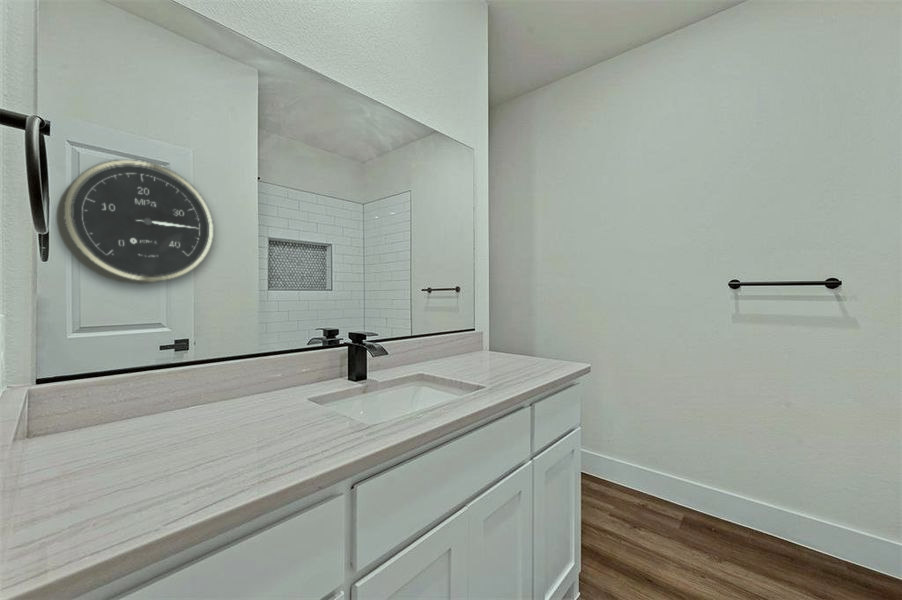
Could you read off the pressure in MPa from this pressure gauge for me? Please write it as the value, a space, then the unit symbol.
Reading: 34 MPa
